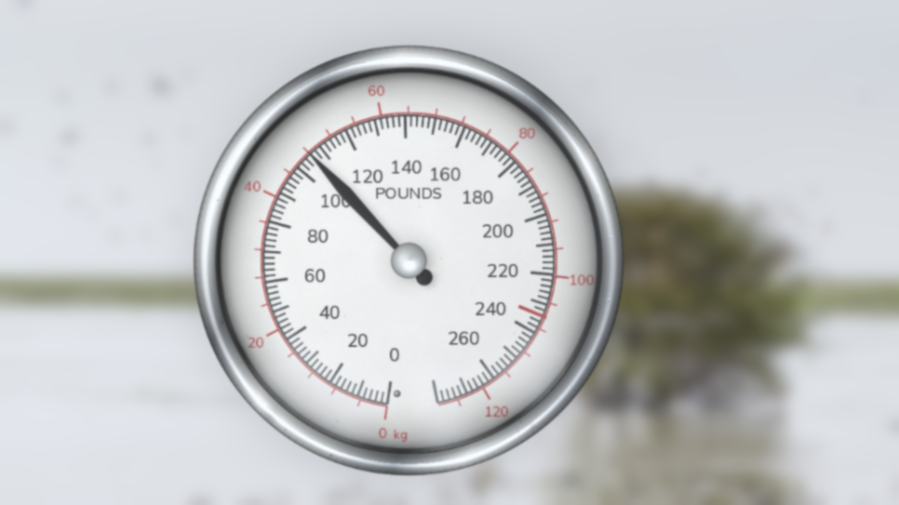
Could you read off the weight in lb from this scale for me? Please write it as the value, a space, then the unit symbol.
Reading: 106 lb
